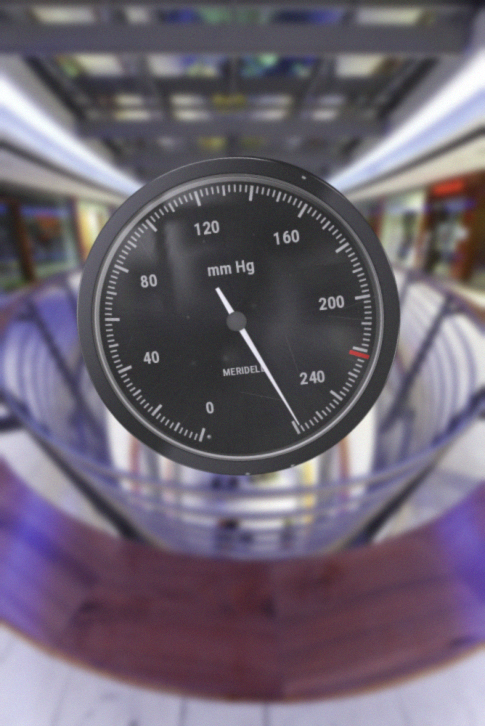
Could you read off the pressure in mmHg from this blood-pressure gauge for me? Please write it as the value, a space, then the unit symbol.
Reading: 258 mmHg
